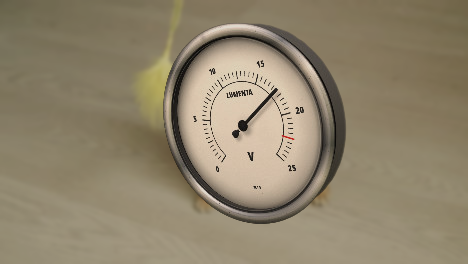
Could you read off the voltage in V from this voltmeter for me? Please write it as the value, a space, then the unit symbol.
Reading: 17.5 V
